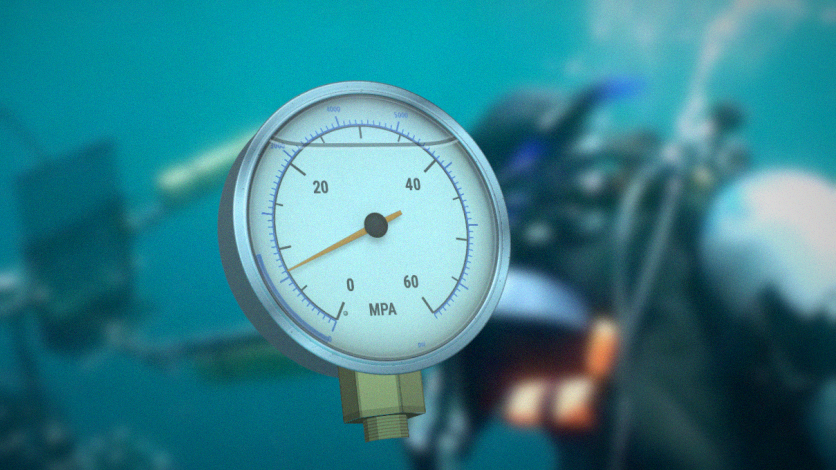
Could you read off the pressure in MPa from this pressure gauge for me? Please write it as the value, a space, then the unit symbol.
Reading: 7.5 MPa
